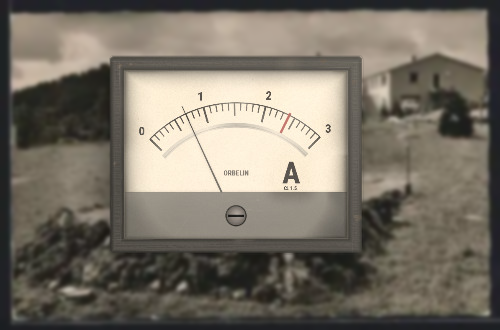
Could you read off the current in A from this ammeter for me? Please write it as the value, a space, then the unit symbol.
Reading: 0.7 A
